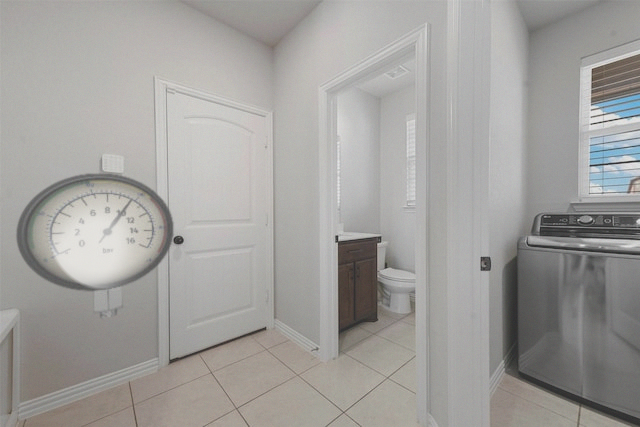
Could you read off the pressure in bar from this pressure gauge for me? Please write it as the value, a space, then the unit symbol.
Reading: 10 bar
